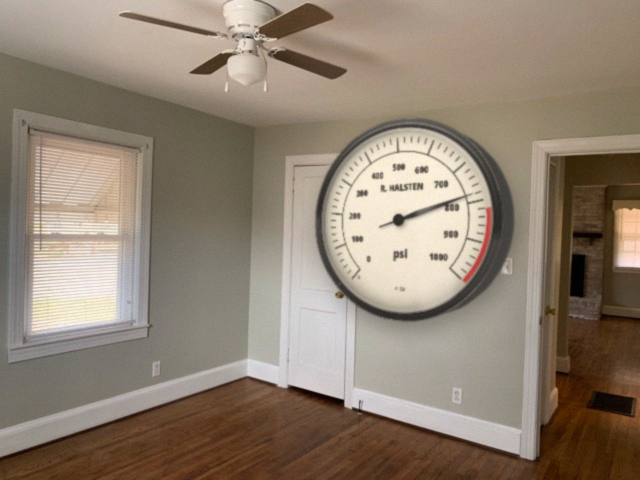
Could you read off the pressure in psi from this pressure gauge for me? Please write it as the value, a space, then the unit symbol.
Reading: 780 psi
